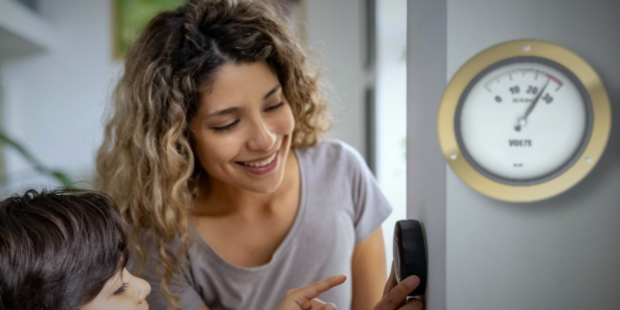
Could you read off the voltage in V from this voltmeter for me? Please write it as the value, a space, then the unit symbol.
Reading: 25 V
